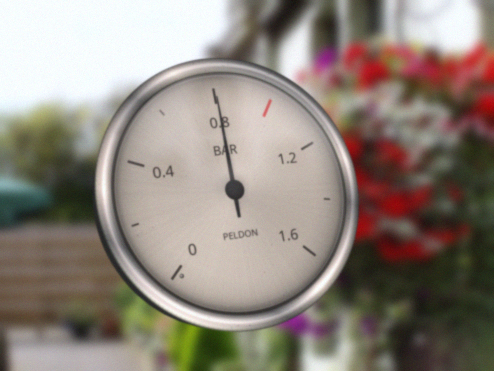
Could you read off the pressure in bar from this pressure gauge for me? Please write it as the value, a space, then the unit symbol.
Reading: 0.8 bar
